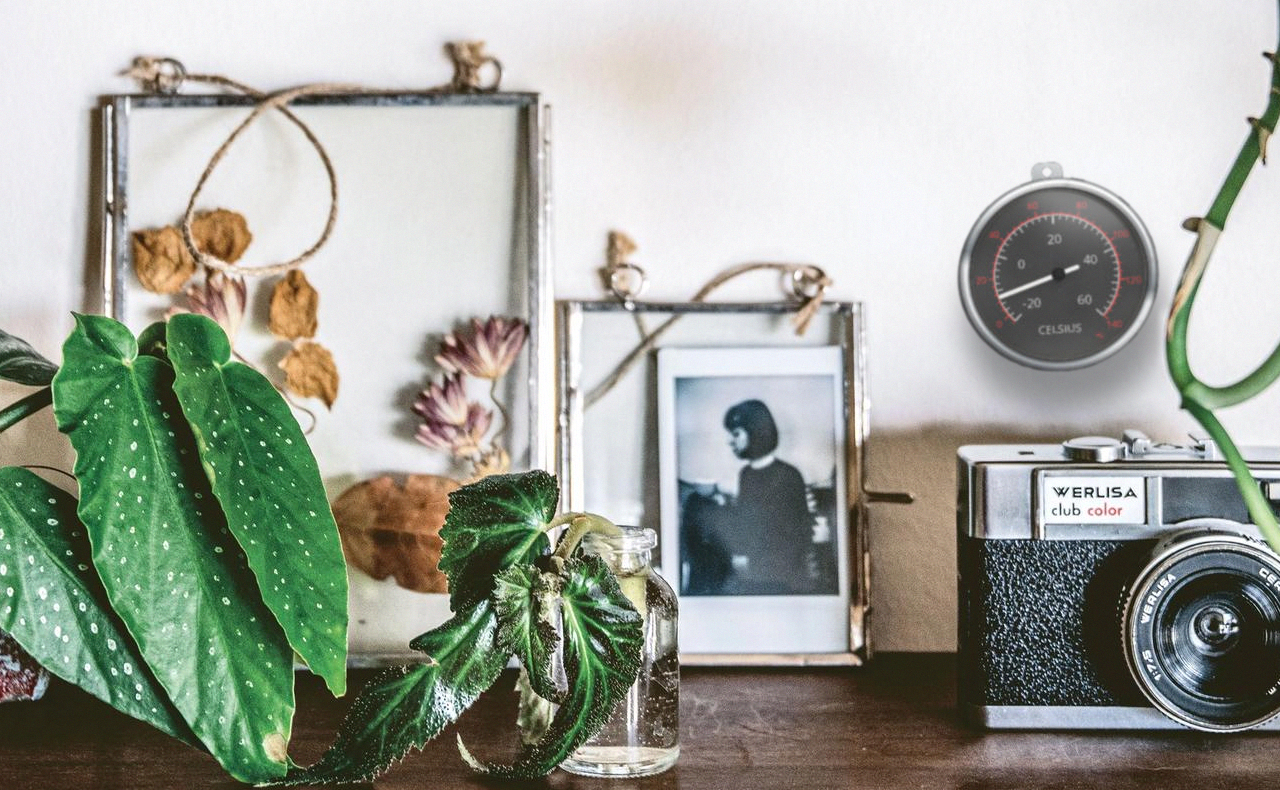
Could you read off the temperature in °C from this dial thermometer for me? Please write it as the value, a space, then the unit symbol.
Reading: -12 °C
